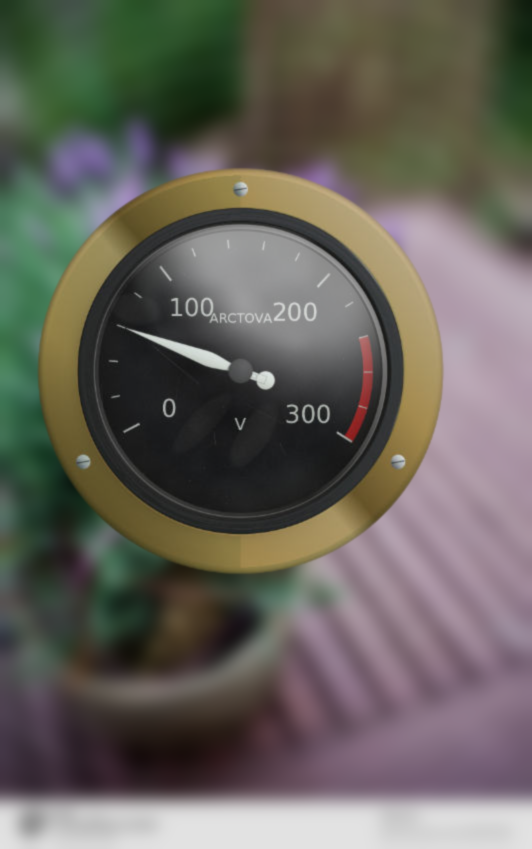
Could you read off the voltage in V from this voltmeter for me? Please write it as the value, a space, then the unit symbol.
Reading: 60 V
